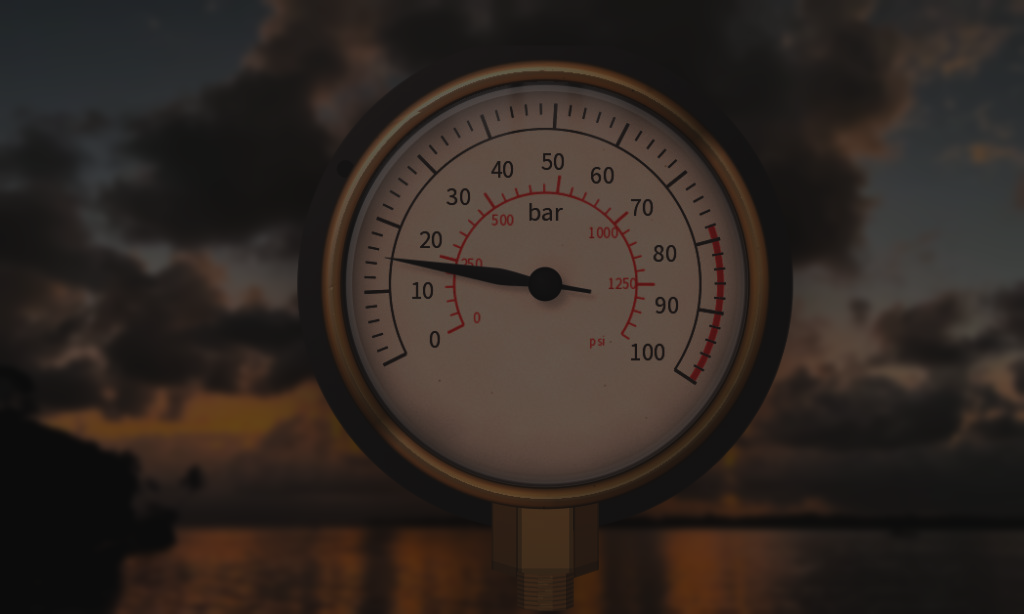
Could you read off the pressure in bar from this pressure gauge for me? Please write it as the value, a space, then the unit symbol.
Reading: 15 bar
